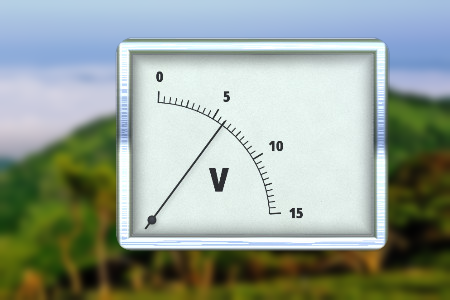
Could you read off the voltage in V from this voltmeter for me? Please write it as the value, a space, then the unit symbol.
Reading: 6 V
